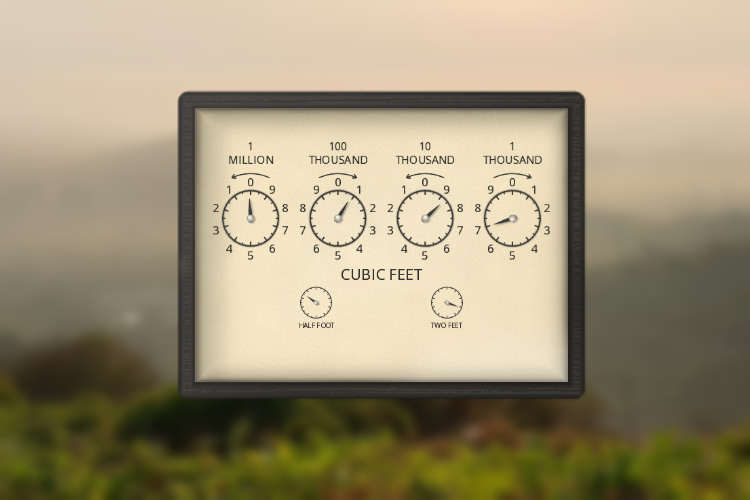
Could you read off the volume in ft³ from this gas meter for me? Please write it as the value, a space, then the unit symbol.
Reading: 8700 ft³
